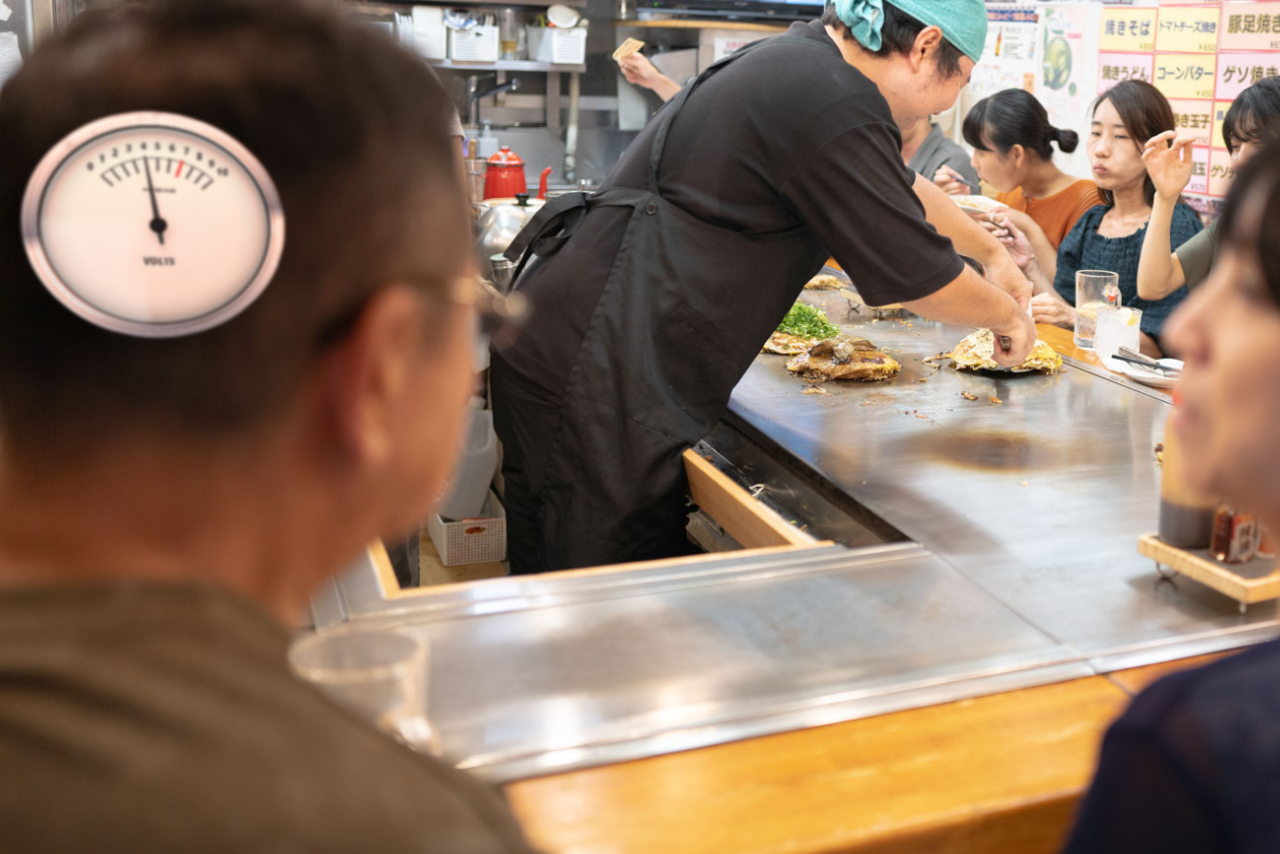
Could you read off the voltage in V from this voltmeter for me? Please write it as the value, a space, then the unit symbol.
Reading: 4 V
